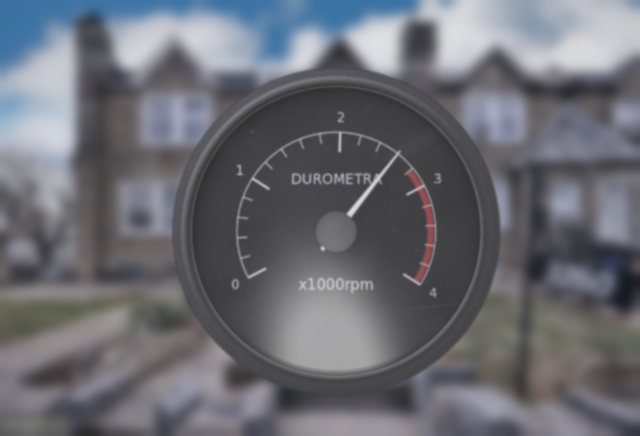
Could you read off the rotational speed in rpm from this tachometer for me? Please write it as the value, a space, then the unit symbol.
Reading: 2600 rpm
